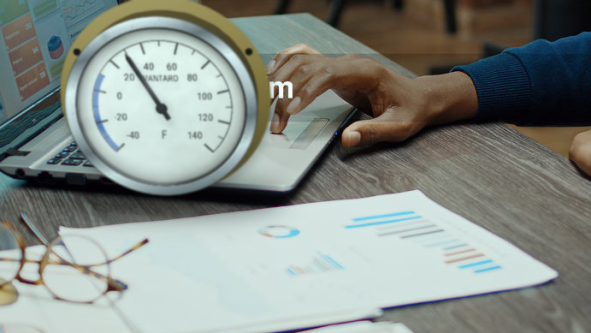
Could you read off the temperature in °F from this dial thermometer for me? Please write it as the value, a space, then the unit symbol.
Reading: 30 °F
